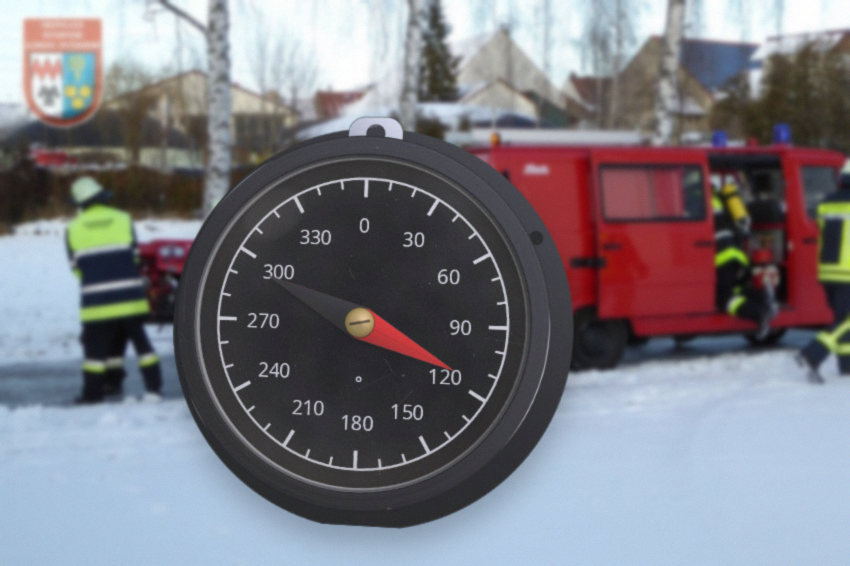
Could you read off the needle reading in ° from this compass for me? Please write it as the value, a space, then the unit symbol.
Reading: 115 °
